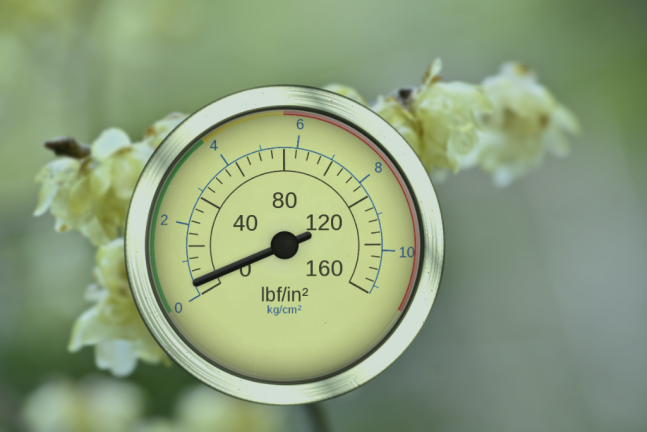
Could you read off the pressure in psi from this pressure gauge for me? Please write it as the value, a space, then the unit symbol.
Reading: 5 psi
